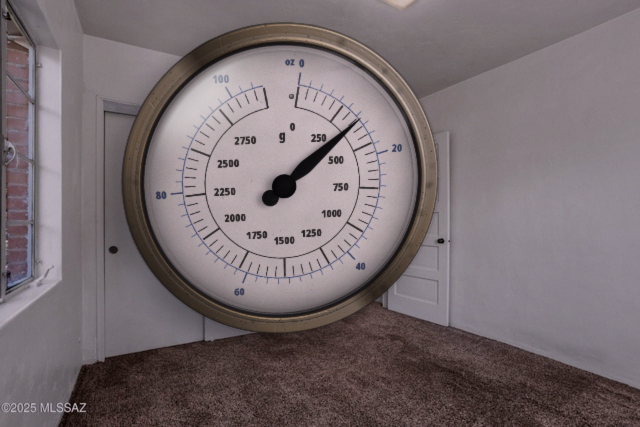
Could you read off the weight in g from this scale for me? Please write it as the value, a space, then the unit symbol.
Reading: 350 g
